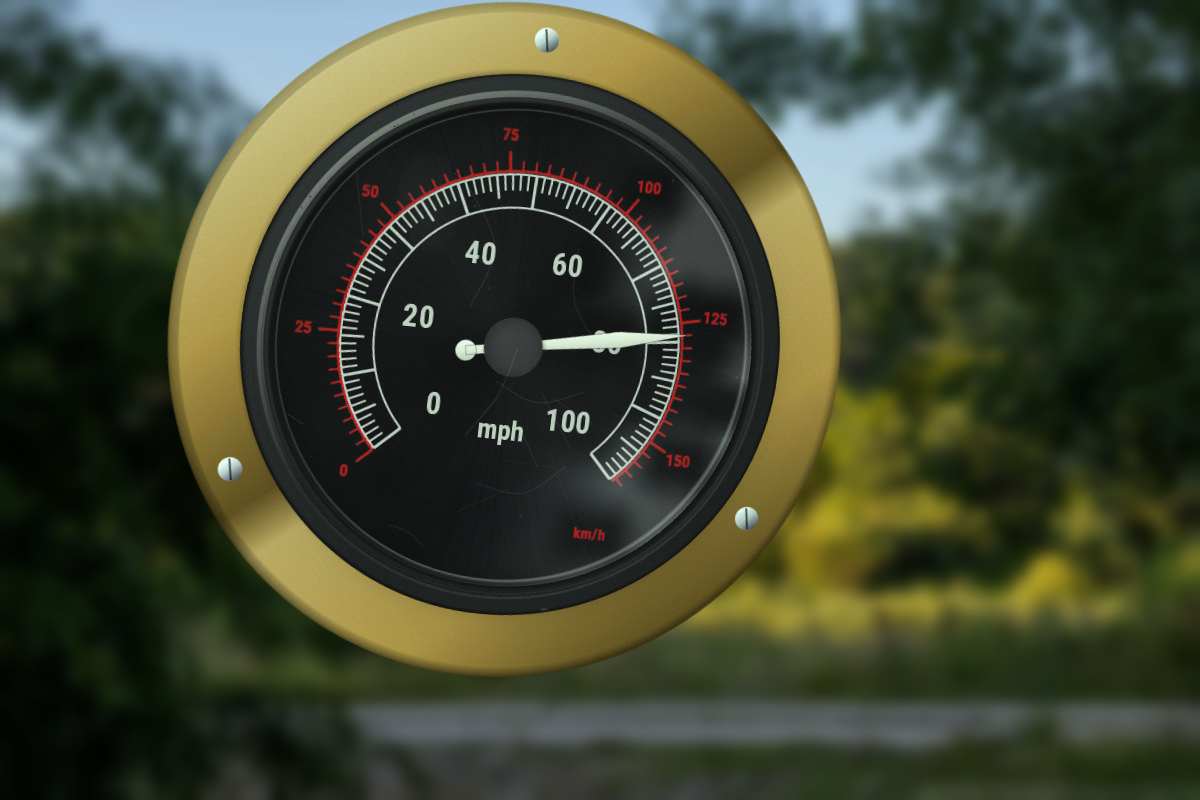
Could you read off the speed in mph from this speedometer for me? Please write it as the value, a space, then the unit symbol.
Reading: 79 mph
